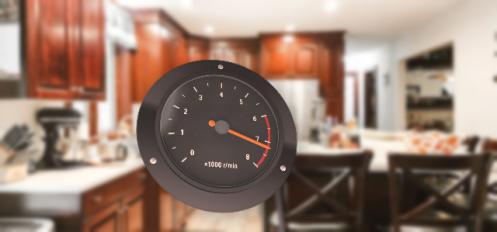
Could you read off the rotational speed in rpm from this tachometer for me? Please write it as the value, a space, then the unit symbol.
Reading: 7250 rpm
